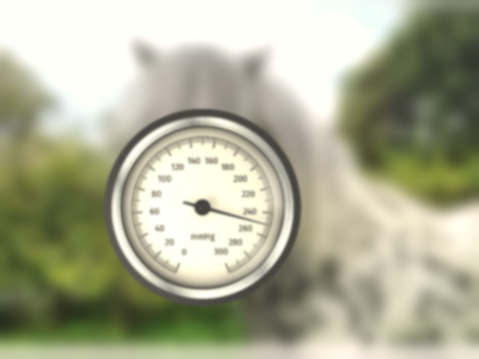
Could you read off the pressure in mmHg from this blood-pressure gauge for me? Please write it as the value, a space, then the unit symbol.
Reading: 250 mmHg
